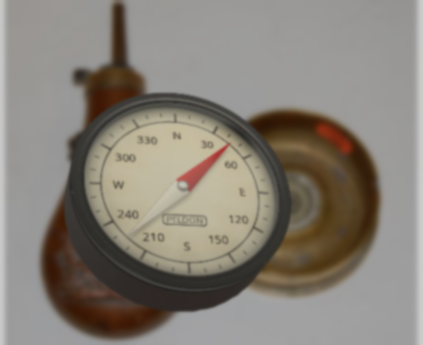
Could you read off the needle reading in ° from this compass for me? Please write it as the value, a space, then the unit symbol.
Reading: 45 °
